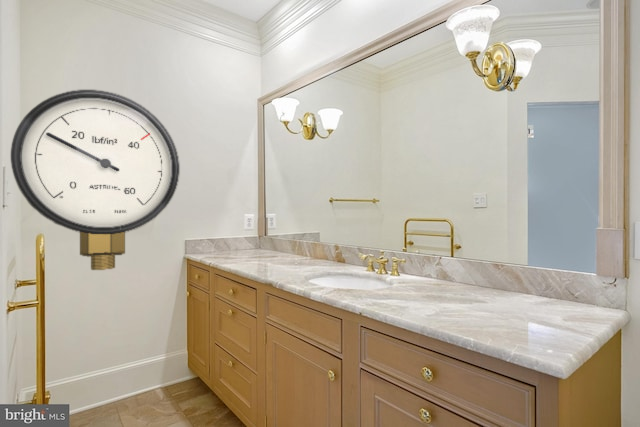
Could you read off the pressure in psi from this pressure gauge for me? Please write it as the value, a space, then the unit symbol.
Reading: 15 psi
